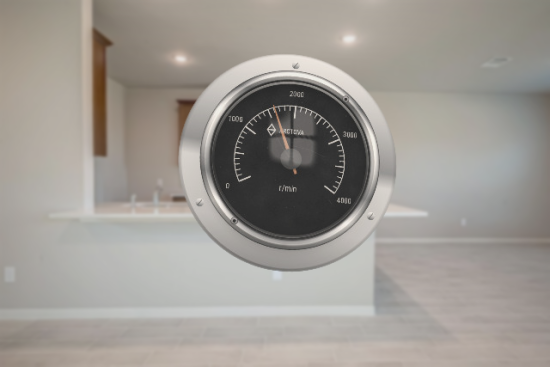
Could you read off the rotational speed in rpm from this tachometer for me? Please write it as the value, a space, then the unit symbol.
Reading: 1600 rpm
